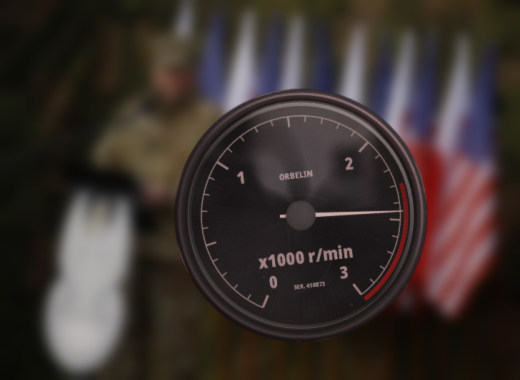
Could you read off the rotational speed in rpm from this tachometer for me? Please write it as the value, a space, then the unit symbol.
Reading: 2450 rpm
